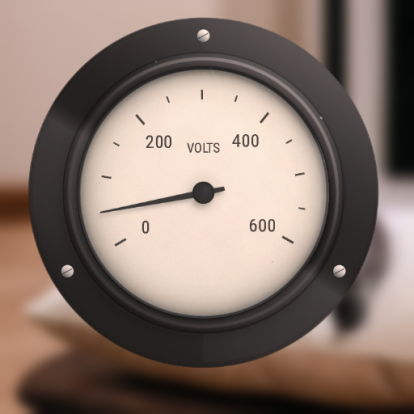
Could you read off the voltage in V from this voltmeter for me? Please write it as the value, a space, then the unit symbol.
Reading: 50 V
